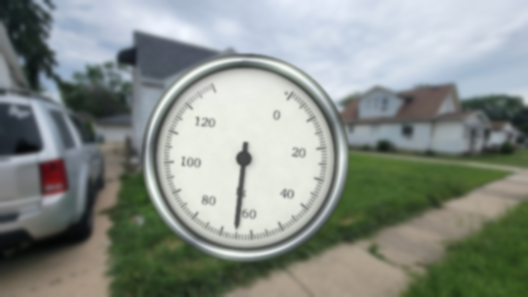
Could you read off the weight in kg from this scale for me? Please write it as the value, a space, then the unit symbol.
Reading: 65 kg
